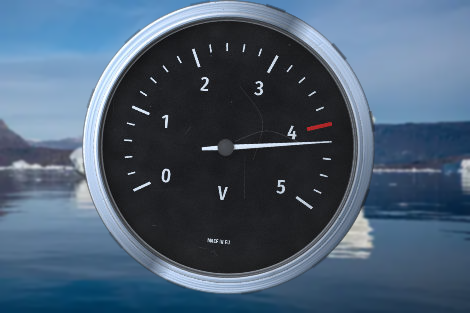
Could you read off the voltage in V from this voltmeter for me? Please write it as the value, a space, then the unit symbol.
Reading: 4.2 V
